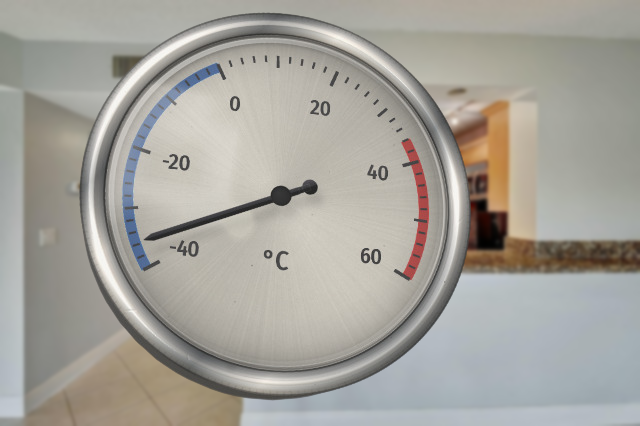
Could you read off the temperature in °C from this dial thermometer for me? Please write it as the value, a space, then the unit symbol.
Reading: -36 °C
